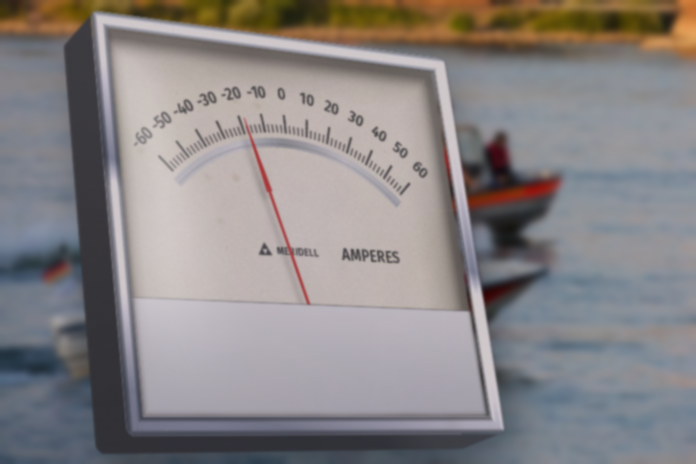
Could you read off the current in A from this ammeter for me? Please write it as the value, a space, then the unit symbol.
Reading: -20 A
